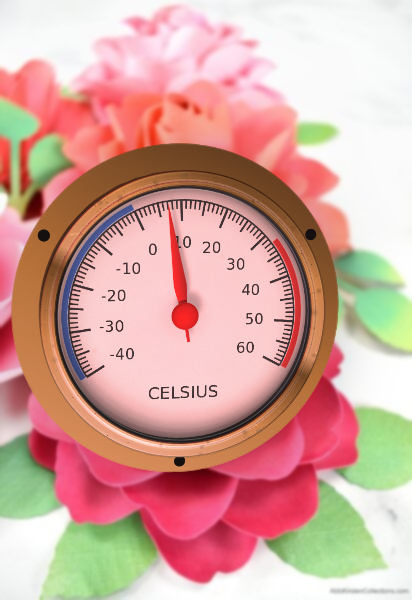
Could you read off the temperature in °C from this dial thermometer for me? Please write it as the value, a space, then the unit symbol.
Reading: 7 °C
